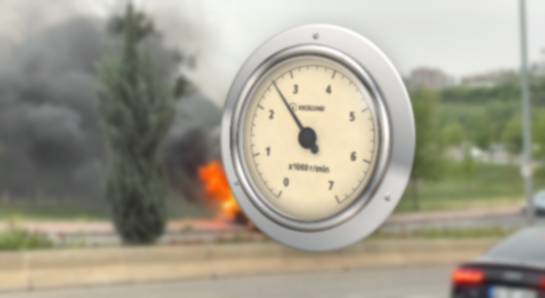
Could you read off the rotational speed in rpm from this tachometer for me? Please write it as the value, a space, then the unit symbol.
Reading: 2600 rpm
